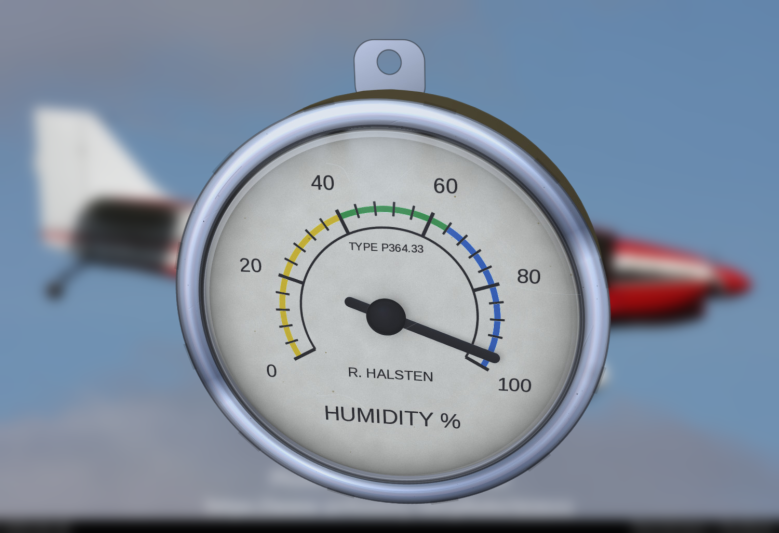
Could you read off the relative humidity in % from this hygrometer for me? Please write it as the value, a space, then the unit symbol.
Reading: 96 %
